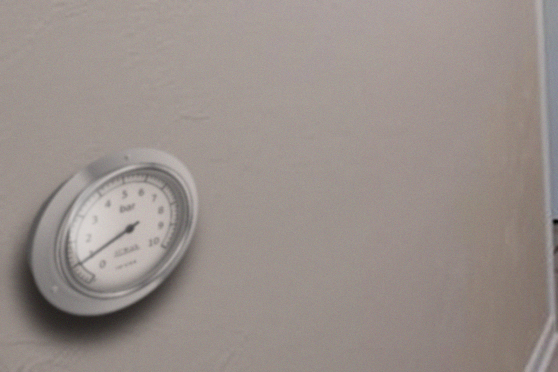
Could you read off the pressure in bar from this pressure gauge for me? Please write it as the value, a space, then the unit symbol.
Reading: 1 bar
